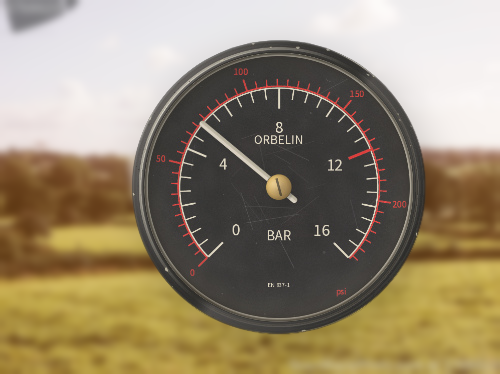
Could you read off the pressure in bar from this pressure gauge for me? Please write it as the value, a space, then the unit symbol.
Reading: 5 bar
